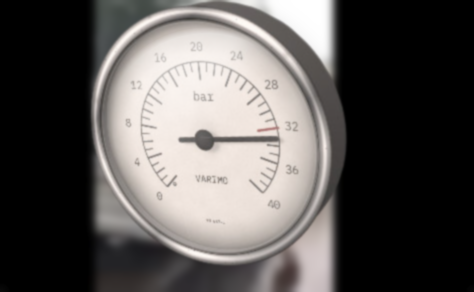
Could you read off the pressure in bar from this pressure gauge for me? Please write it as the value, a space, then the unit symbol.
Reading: 33 bar
